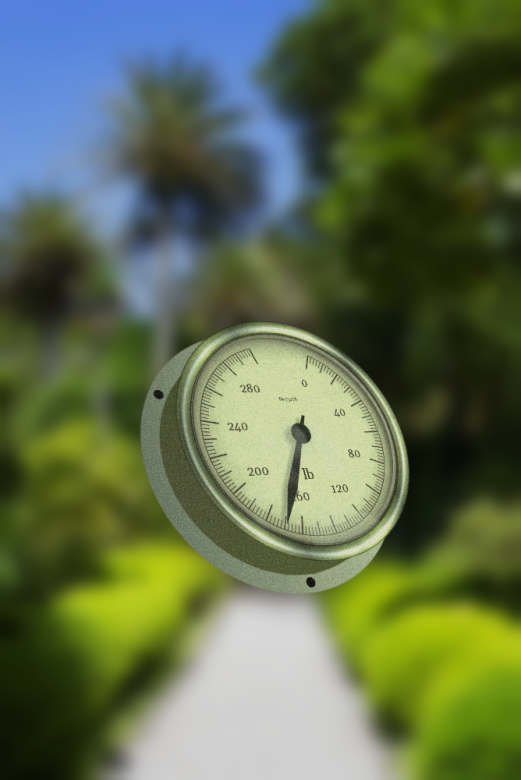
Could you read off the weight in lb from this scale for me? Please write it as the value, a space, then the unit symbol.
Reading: 170 lb
